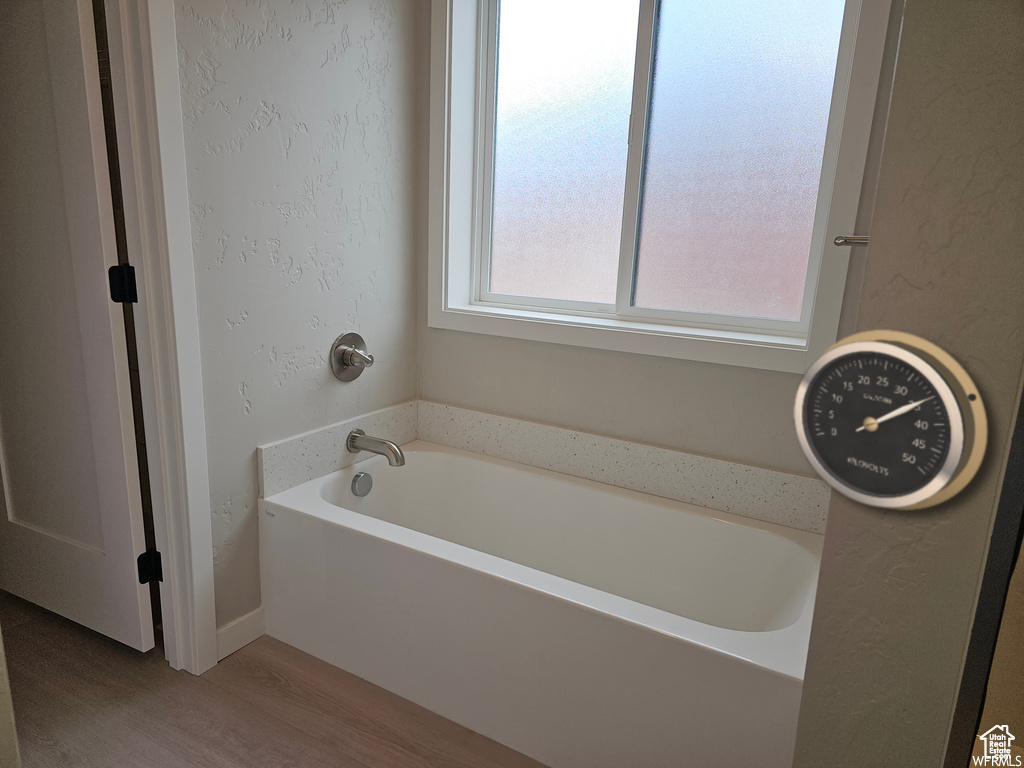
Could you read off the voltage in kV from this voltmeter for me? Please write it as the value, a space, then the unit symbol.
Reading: 35 kV
